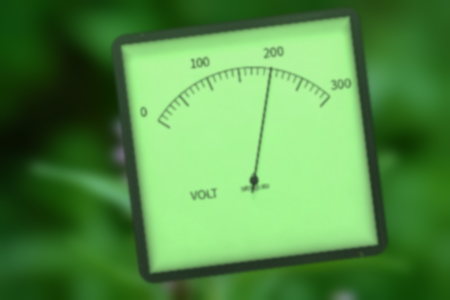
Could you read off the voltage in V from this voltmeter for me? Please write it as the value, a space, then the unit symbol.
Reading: 200 V
